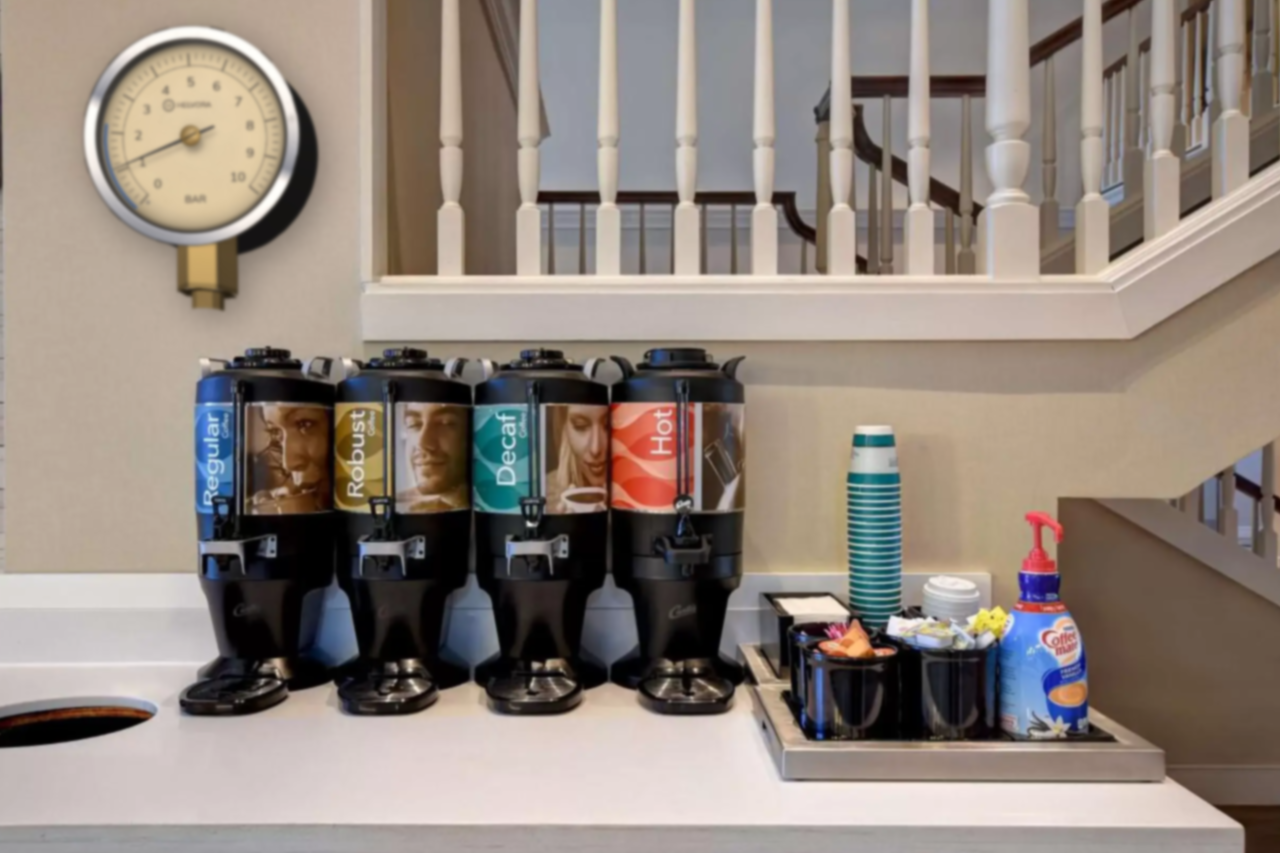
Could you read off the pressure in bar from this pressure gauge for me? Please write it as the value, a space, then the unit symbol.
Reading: 1 bar
